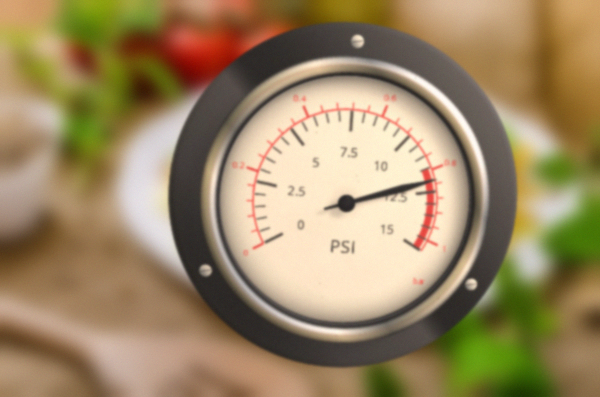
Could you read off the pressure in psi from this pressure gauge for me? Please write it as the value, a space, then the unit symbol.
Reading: 12 psi
